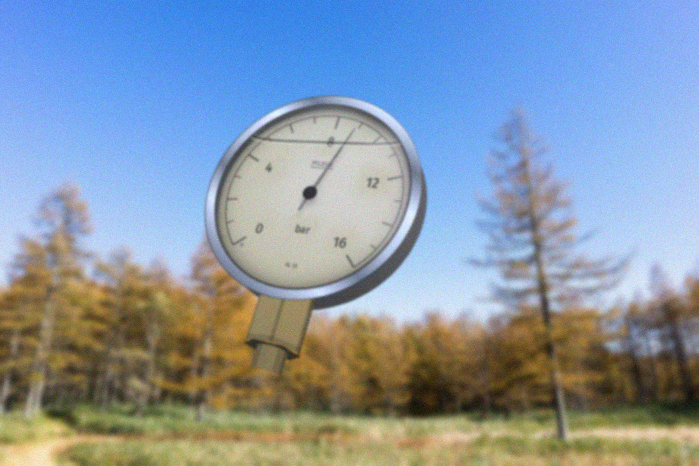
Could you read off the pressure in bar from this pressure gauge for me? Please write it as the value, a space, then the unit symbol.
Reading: 9 bar
